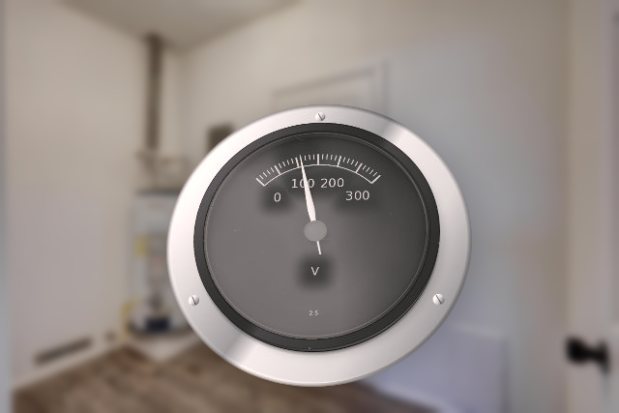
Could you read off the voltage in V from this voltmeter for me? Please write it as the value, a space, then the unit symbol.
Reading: 110 V
